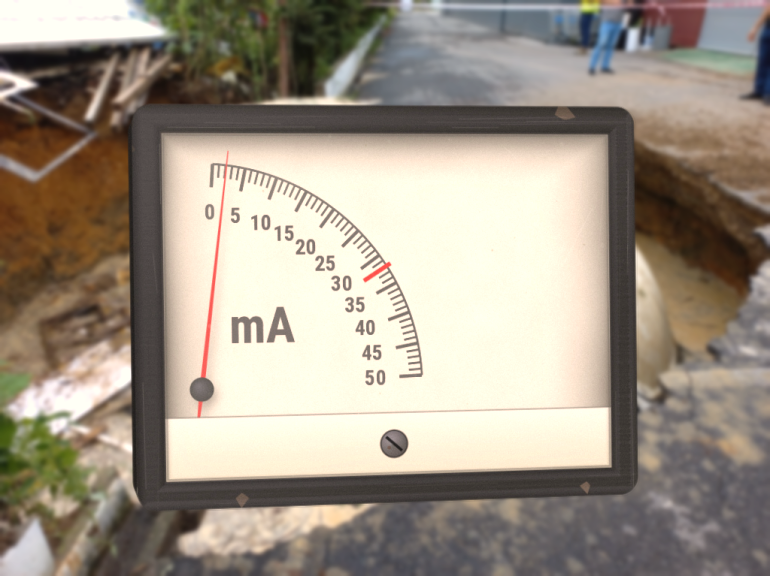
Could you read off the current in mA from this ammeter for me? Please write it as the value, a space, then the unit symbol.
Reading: 2 mA
